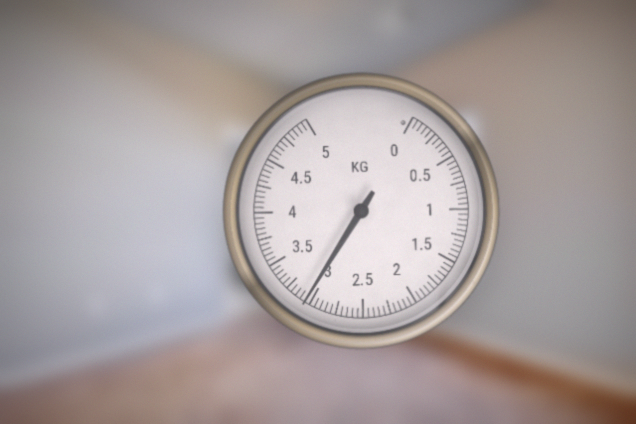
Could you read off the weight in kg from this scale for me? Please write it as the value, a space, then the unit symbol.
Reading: 3.05 kg
